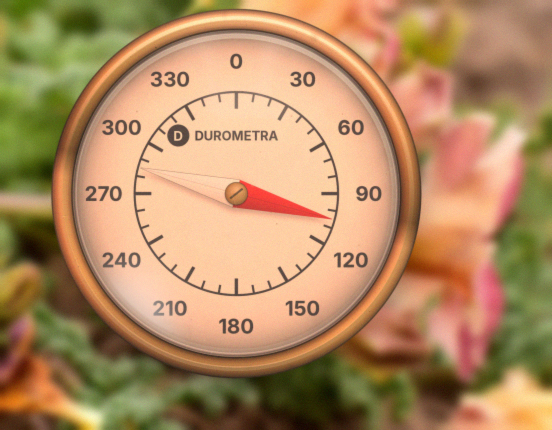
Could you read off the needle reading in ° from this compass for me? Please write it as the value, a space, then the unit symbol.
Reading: 105 °
